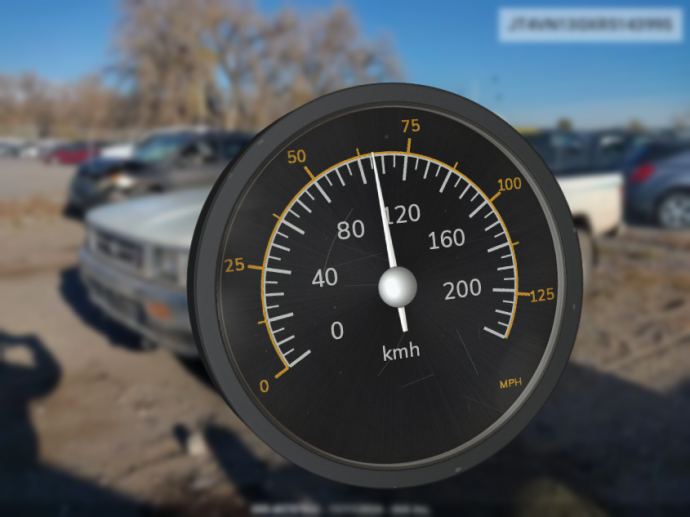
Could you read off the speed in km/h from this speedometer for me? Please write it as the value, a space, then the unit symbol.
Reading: 105 km/h
